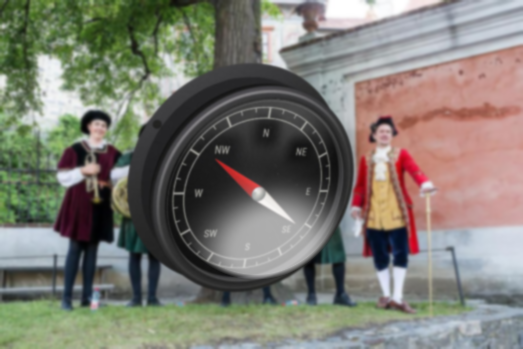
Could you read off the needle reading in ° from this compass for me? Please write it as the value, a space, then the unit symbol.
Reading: 305 °
